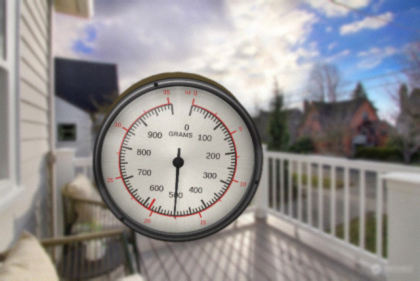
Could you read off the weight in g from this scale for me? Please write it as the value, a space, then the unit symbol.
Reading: 500 g
